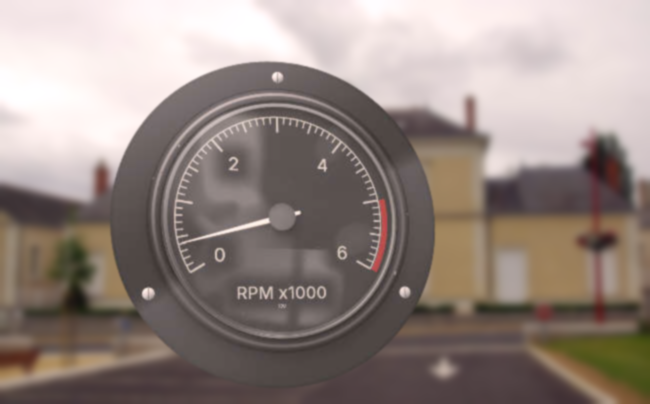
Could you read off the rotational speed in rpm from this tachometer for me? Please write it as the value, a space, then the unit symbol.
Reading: 400 rpm
